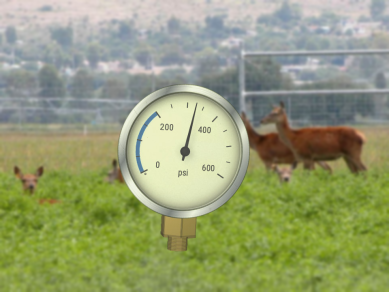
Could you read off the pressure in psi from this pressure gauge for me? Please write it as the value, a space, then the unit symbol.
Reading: 325 psi
